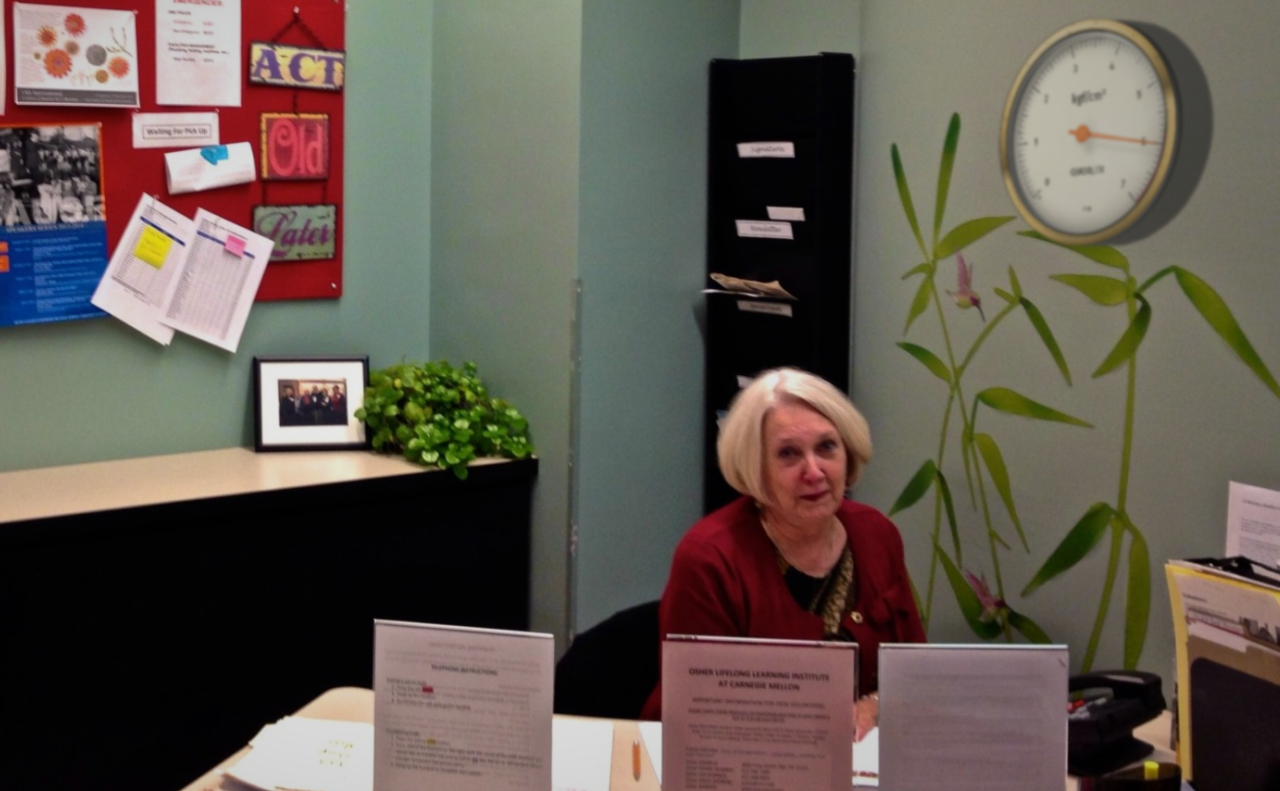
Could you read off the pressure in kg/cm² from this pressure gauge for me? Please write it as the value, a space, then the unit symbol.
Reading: 6 kg/cm²
